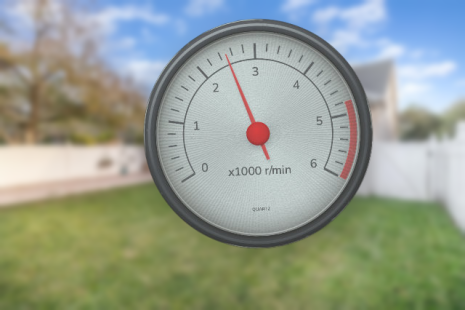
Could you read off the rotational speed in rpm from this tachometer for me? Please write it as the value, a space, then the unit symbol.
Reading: 2500 rpm
